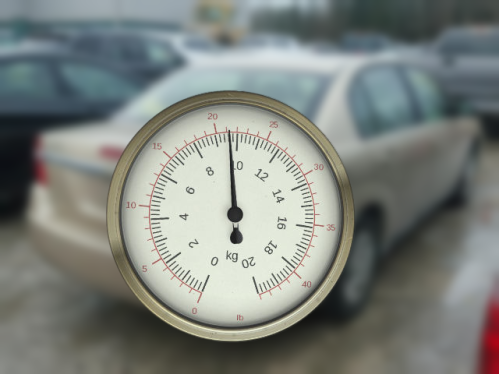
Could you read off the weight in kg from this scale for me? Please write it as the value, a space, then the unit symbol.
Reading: 9.6 kg
